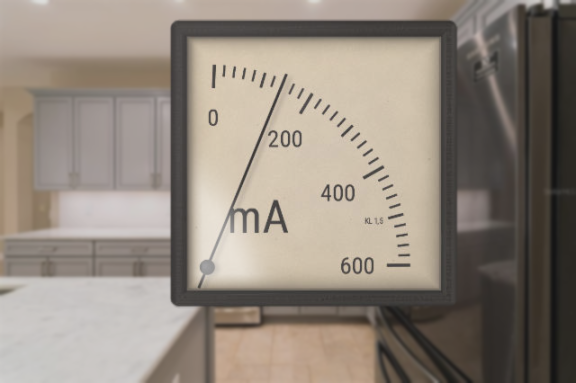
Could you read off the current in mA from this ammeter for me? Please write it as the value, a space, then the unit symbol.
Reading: 140 mA
